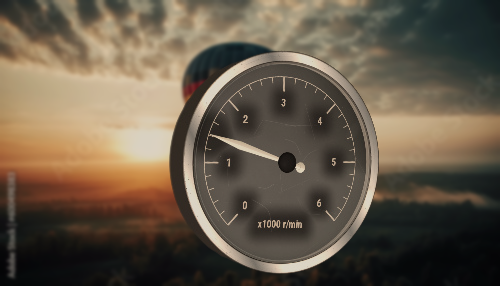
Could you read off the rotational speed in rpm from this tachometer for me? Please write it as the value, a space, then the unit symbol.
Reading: 1400 rpm
